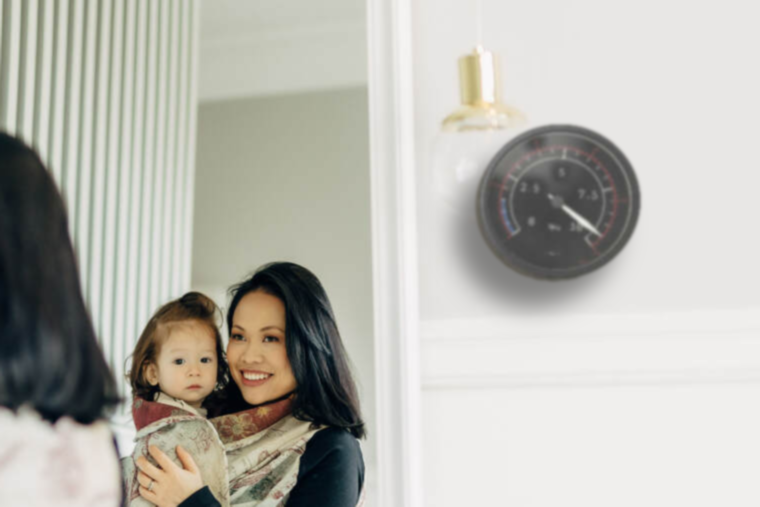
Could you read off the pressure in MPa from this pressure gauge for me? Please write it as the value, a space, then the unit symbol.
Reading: 9.5 MPa
